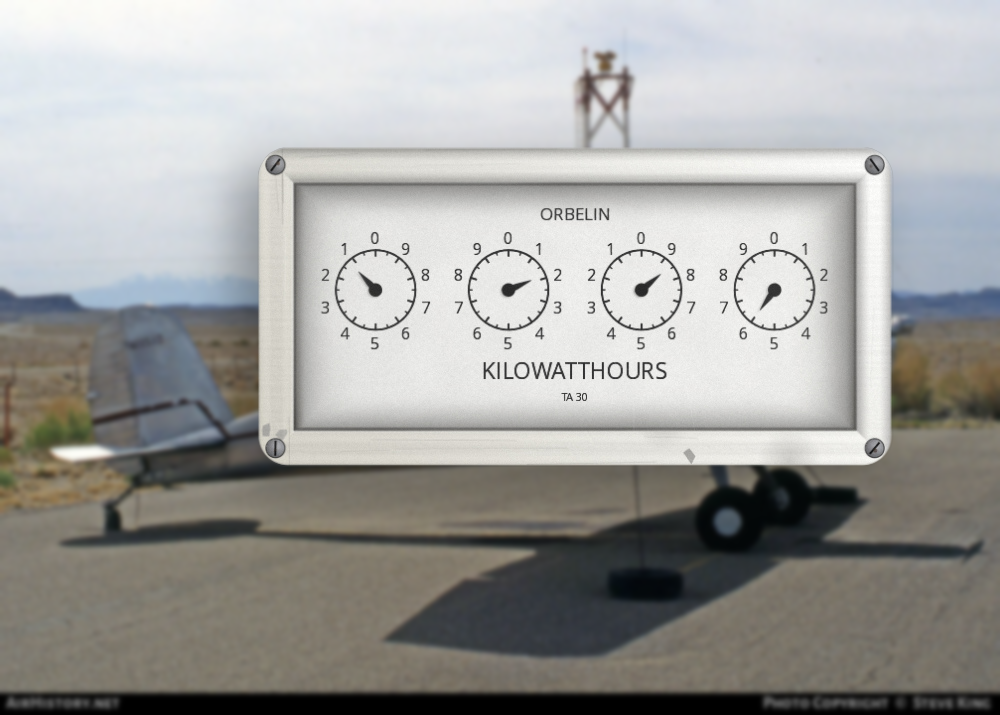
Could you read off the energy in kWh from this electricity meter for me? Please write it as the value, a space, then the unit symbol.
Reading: 1186 kWh
